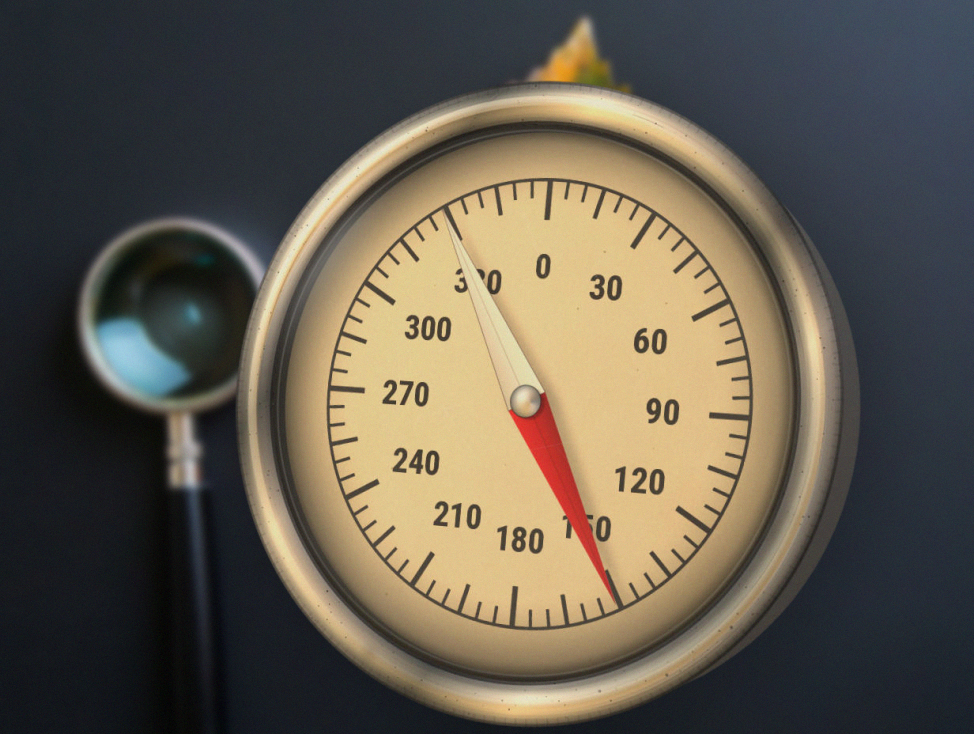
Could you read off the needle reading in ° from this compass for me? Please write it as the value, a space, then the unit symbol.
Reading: 150 °
